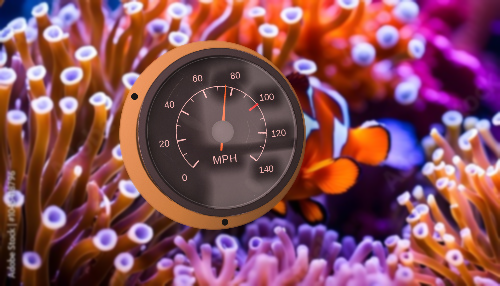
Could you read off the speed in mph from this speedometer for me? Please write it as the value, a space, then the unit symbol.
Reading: 75 mph
